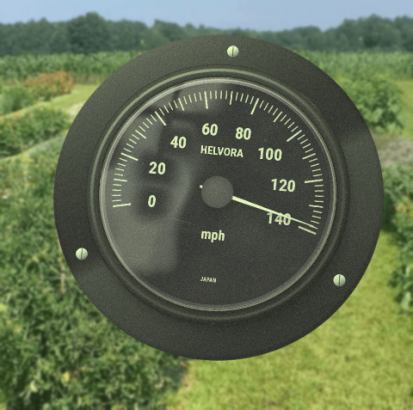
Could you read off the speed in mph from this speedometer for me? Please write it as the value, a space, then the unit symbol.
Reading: 138 mph
